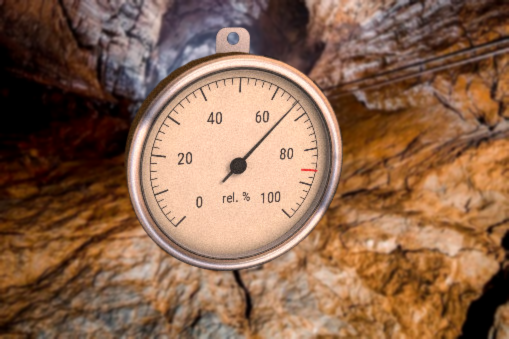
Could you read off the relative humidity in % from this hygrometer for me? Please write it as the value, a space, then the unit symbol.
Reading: 66 %
